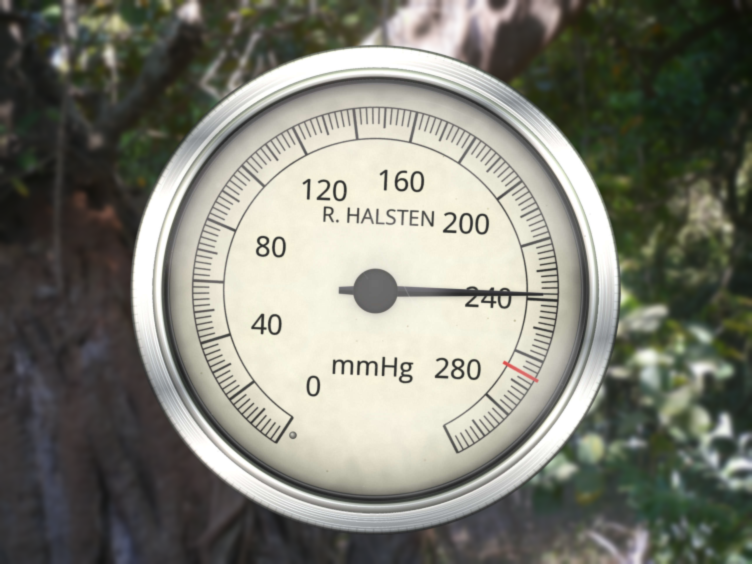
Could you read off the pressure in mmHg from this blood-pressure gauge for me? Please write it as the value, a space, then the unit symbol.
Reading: 238 mmHg
